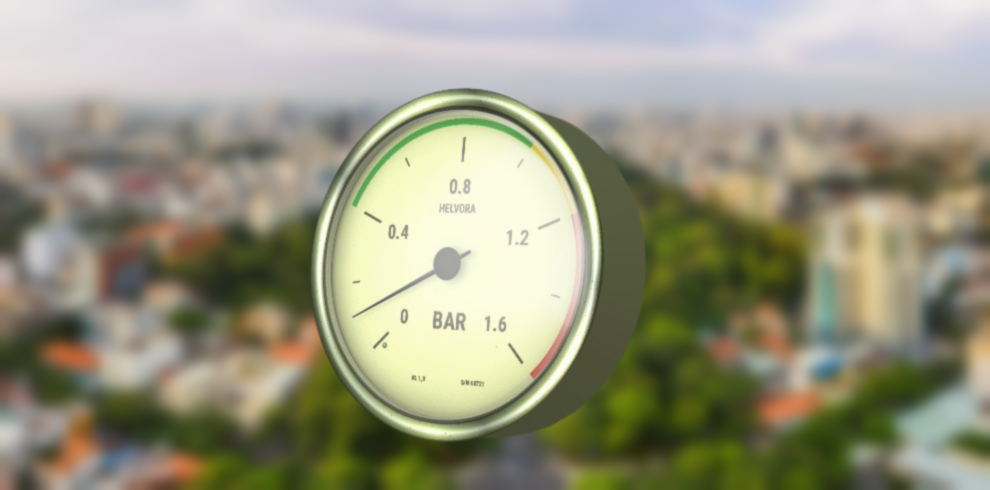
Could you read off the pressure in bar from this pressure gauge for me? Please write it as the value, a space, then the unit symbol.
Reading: 0.1 bar
